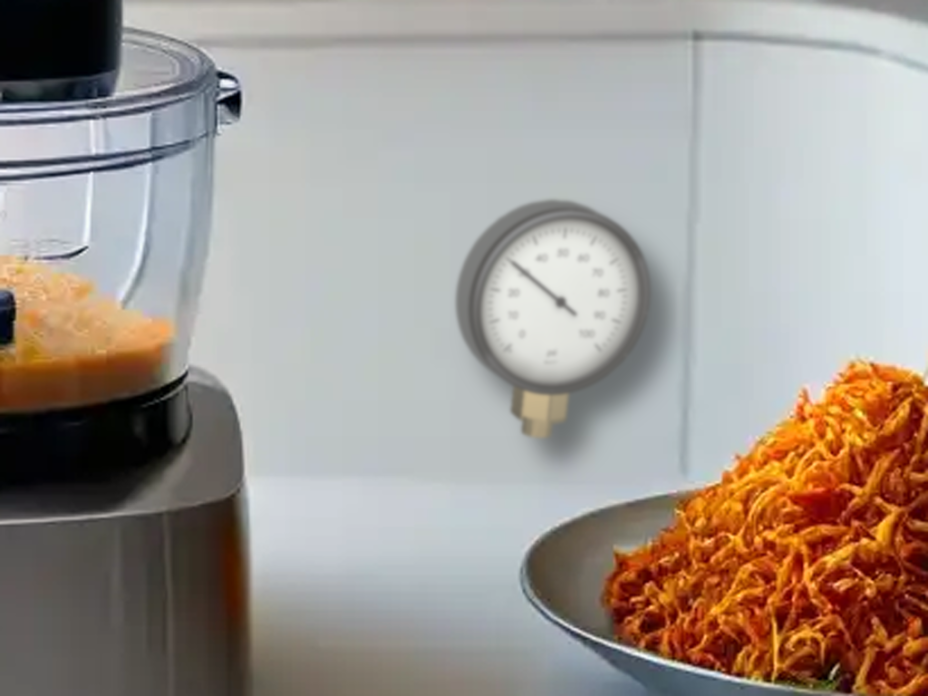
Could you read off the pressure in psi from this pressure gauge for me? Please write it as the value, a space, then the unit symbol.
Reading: 30 psi
